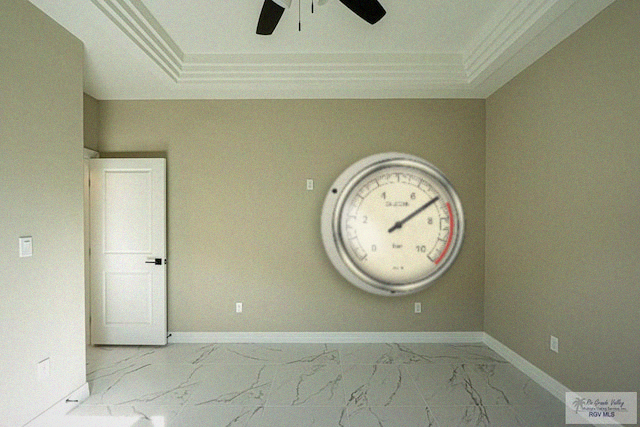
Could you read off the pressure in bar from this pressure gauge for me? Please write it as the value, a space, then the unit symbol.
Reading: 7 bar
